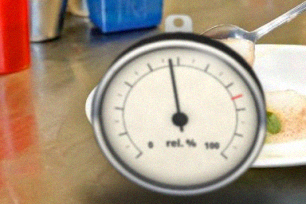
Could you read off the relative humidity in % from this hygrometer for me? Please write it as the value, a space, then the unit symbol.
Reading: 47.5 %
